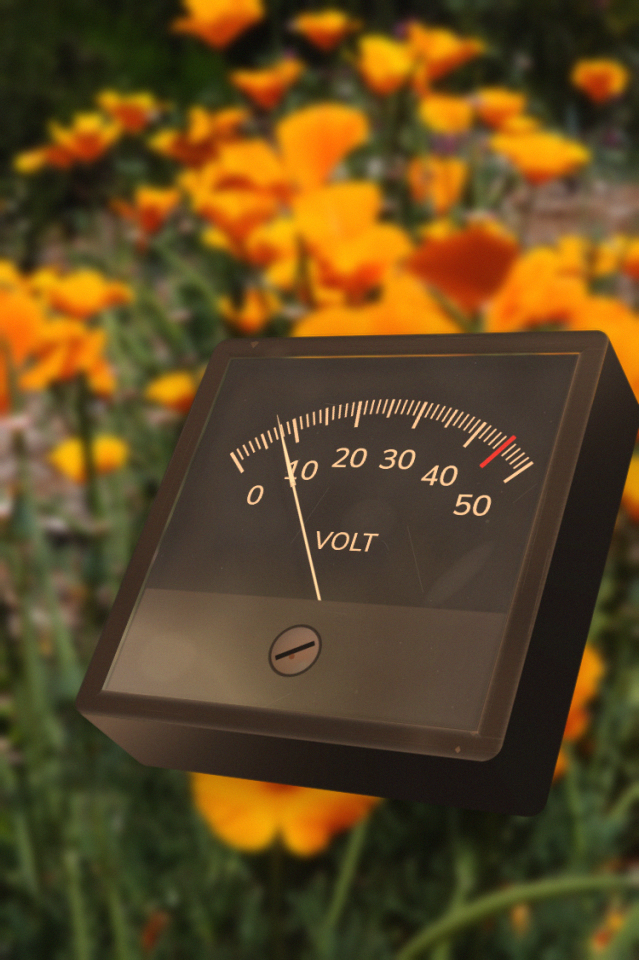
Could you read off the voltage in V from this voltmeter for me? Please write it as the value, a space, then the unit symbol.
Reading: 8 V
